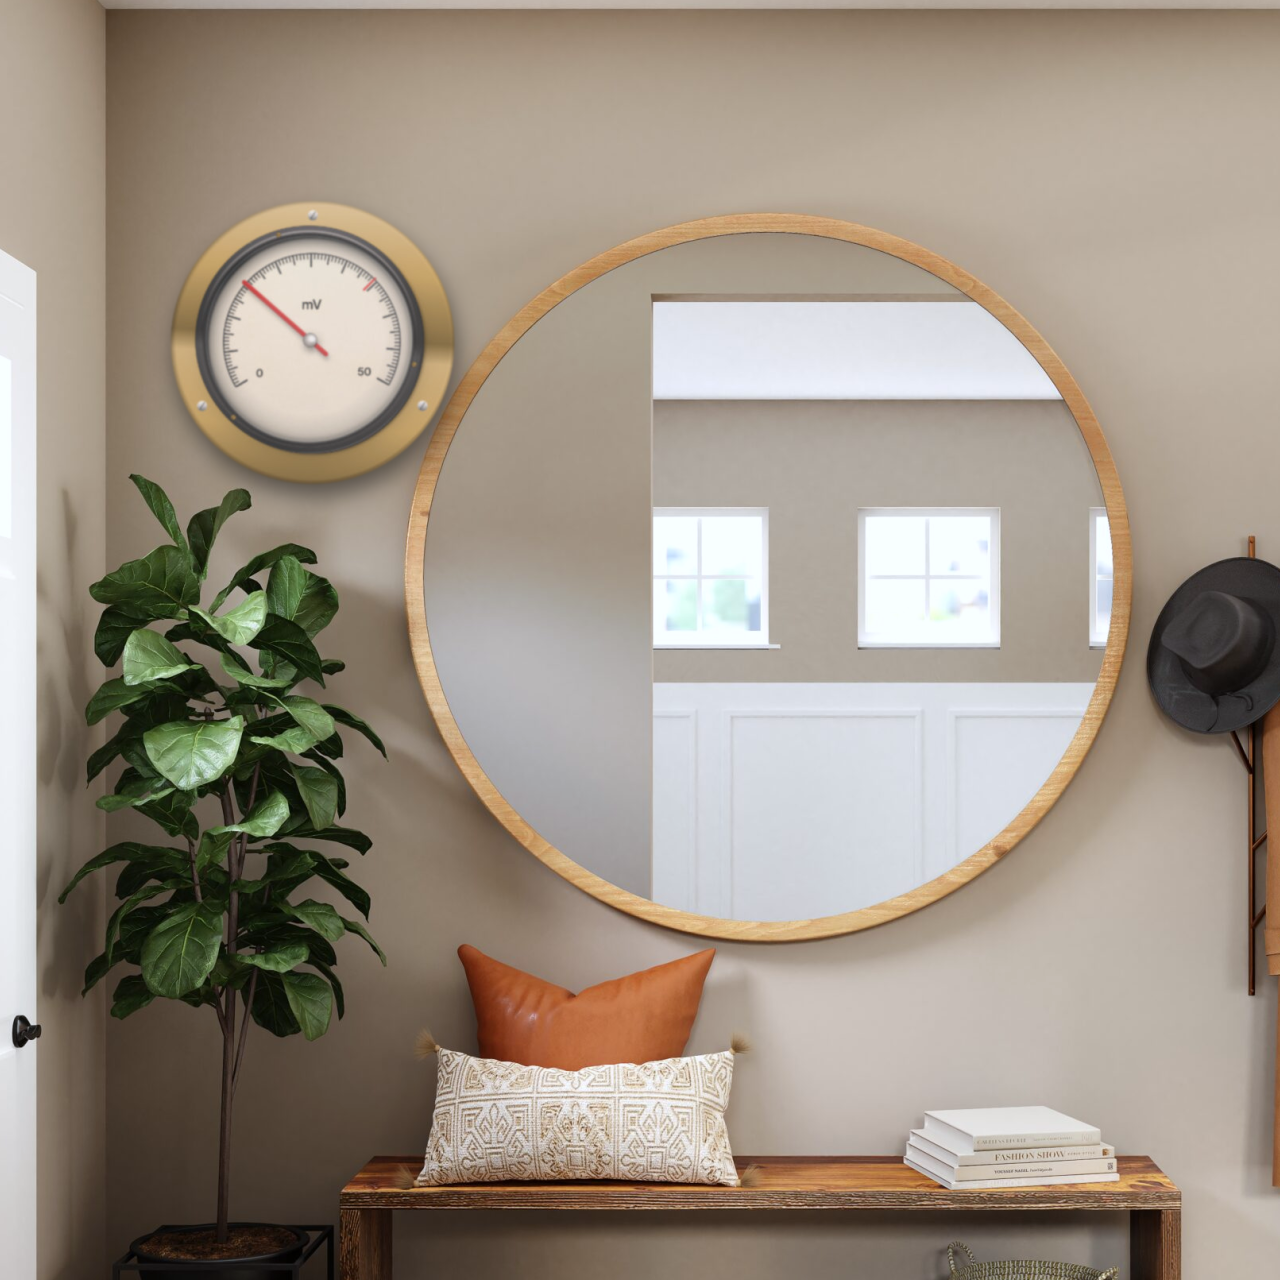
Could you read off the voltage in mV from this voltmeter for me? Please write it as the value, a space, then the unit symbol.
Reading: 15 mV
